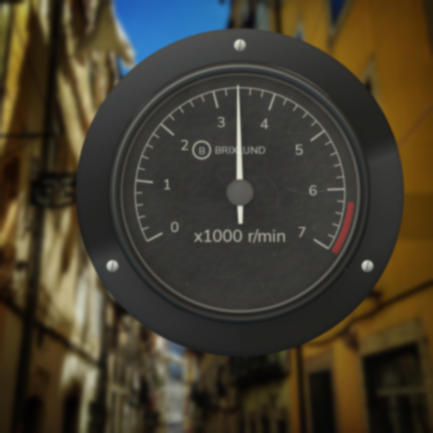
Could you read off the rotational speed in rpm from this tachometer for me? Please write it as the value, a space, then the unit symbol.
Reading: 3400 rpm
